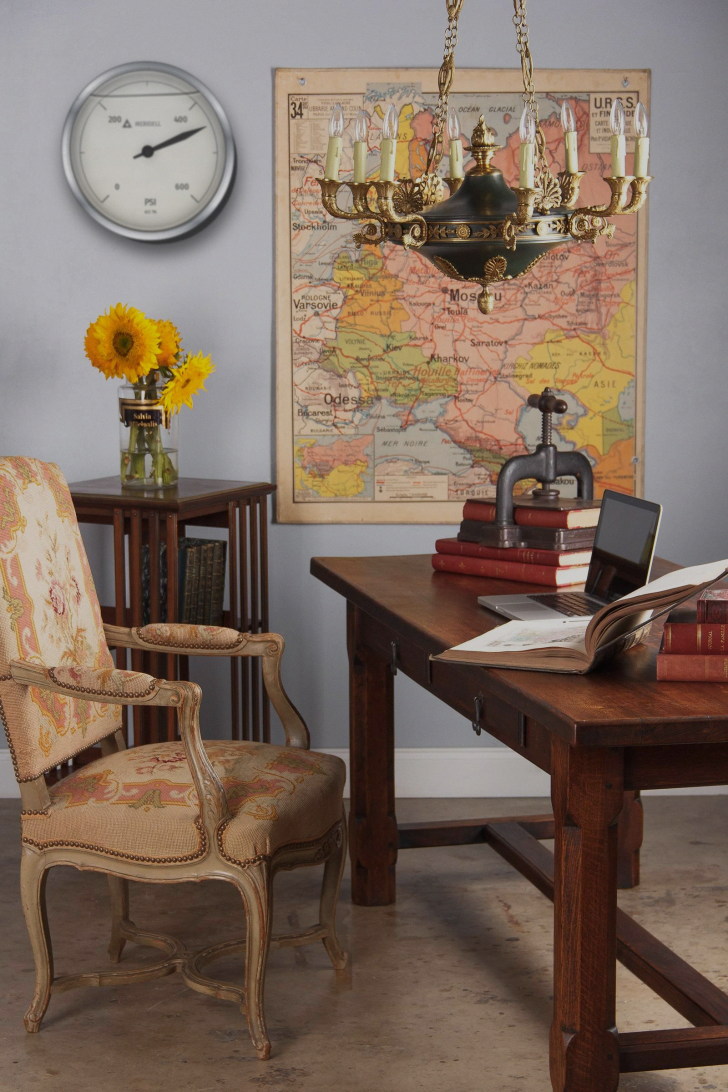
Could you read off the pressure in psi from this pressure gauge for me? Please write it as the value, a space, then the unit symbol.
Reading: 450 psi
